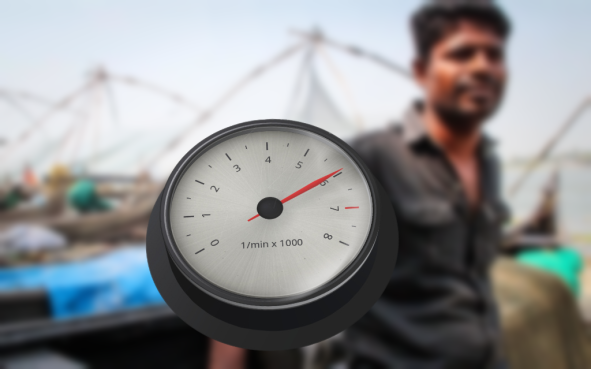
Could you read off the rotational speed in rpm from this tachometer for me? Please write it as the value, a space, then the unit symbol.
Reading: 6000 rpm
